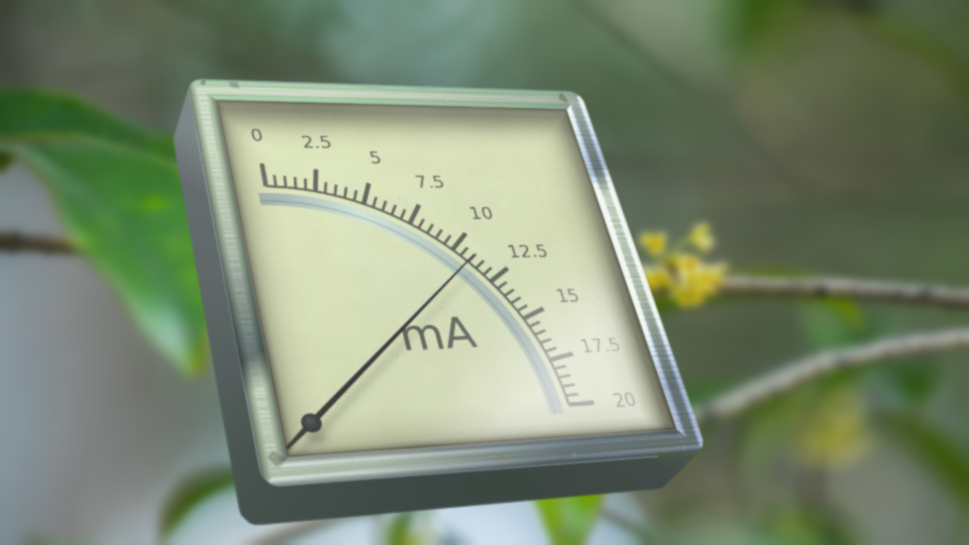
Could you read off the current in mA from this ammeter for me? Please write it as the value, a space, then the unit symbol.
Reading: 11 mA
